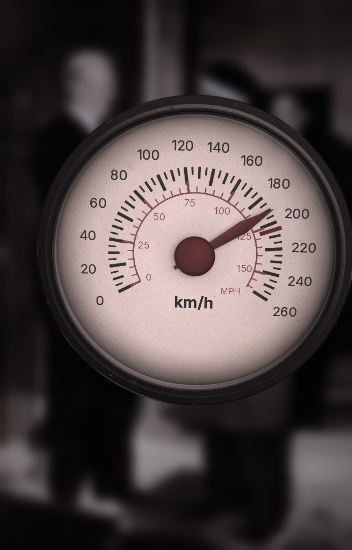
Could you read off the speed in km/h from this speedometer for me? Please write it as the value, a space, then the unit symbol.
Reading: 190 km/h
